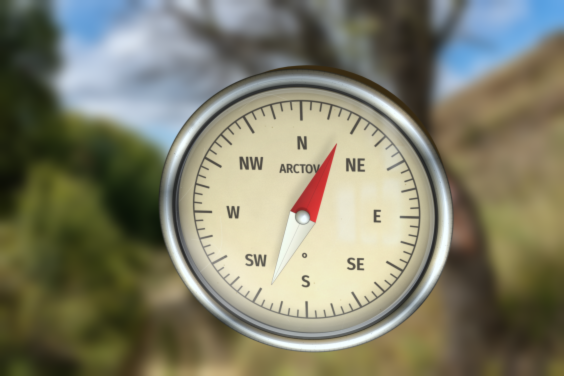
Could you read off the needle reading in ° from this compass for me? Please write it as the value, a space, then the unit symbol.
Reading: 25 °
